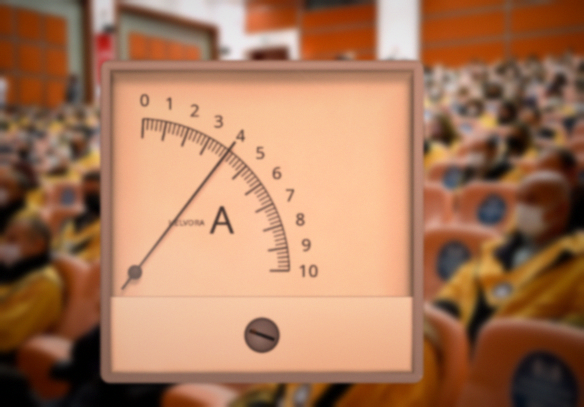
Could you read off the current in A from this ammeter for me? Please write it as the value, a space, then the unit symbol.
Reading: 4 A
